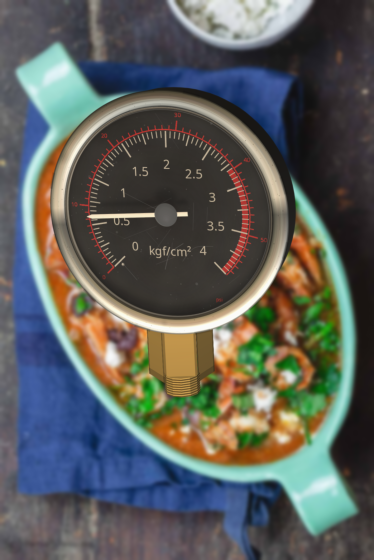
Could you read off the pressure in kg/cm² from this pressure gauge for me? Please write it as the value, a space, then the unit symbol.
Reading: 0.6 kg/cm²
